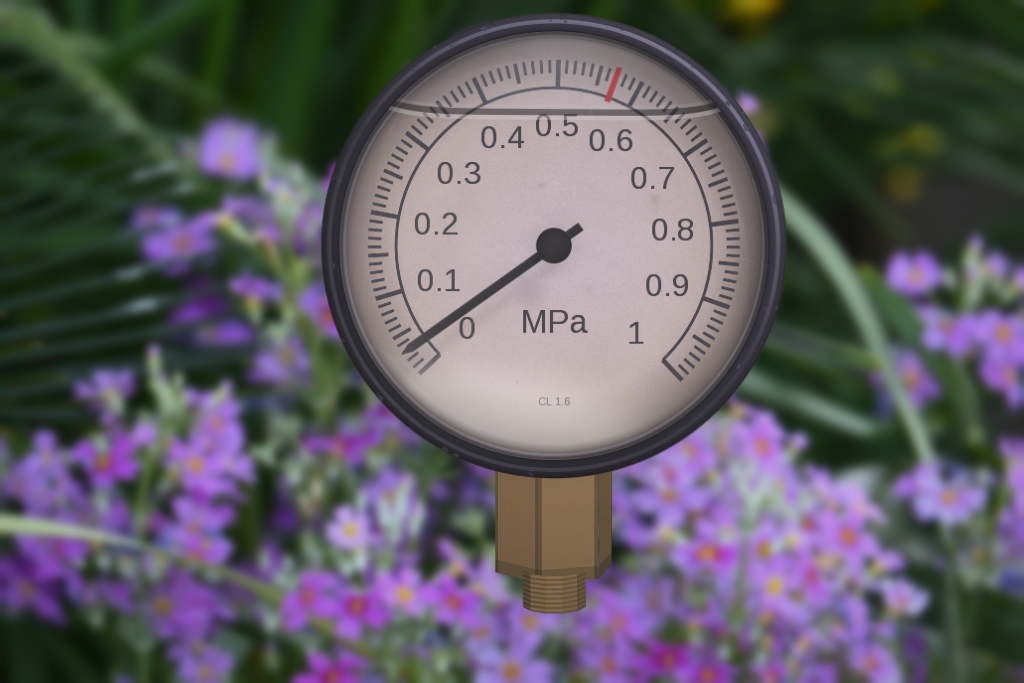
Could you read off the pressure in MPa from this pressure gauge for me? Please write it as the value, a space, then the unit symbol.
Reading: 0.03 MPa
